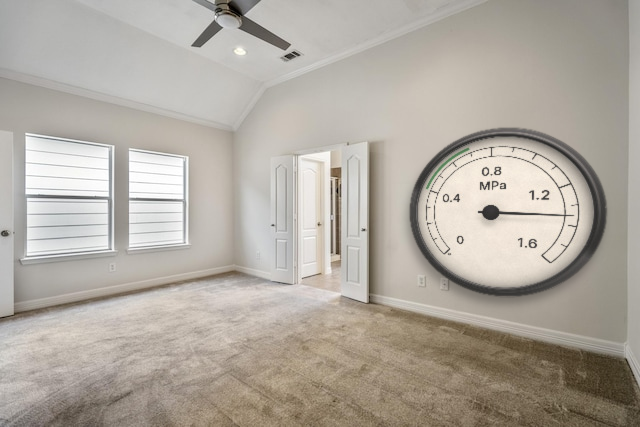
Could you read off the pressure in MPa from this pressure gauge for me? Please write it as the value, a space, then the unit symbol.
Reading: 1.35 MPa
